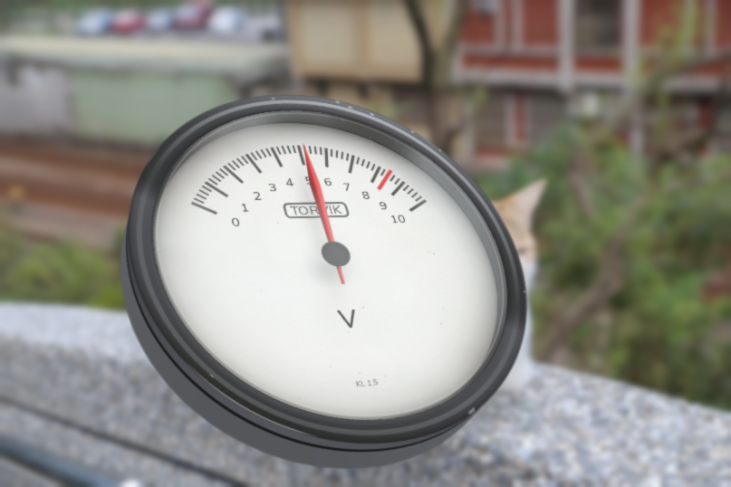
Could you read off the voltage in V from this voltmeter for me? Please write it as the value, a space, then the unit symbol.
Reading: 5 V
